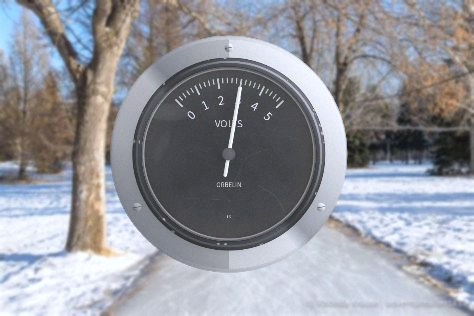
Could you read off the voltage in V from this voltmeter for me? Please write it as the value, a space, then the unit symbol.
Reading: 3 V
